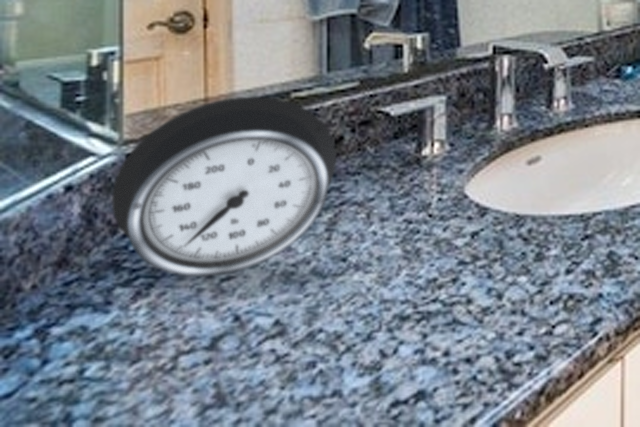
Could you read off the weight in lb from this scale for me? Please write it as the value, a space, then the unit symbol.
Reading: 130 lb
